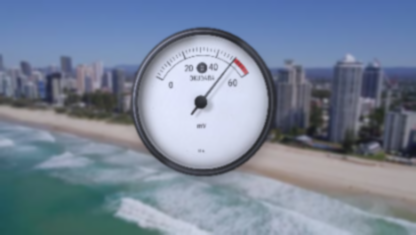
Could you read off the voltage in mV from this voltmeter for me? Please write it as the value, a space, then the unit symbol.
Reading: 50 mV
